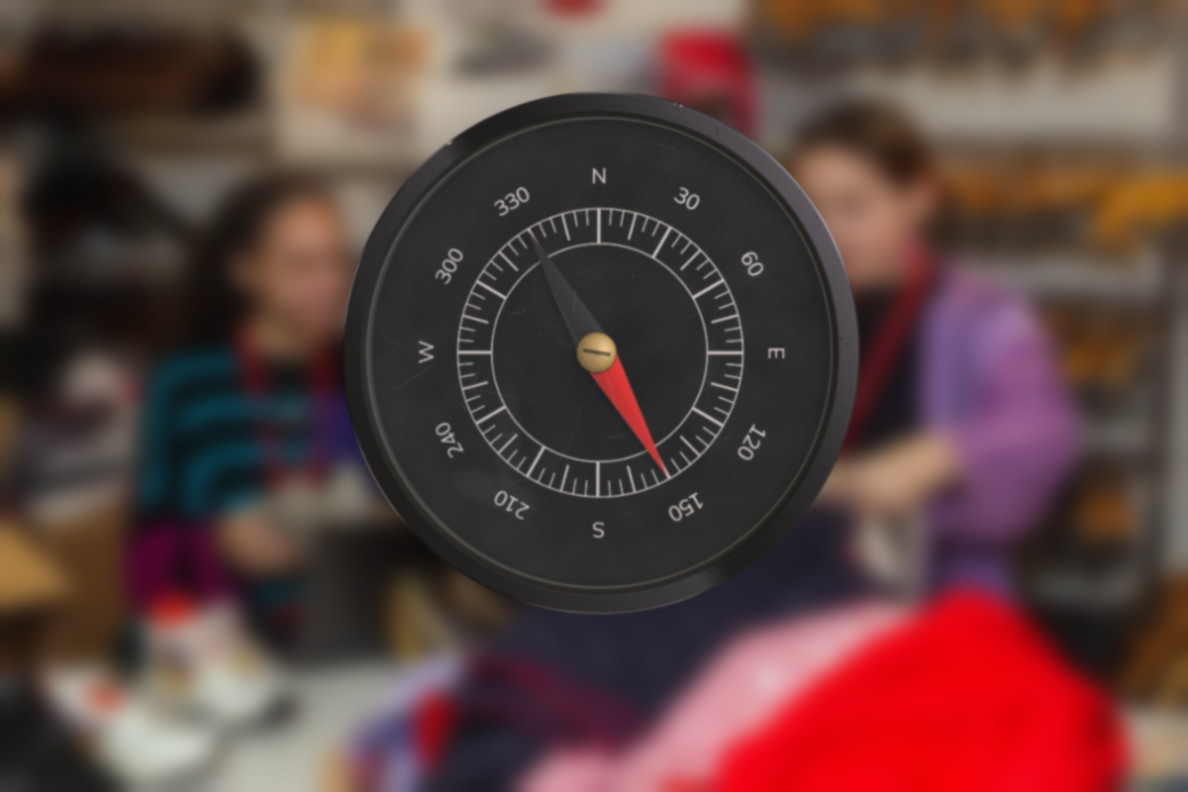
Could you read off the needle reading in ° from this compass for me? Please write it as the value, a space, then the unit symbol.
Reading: 150 °
